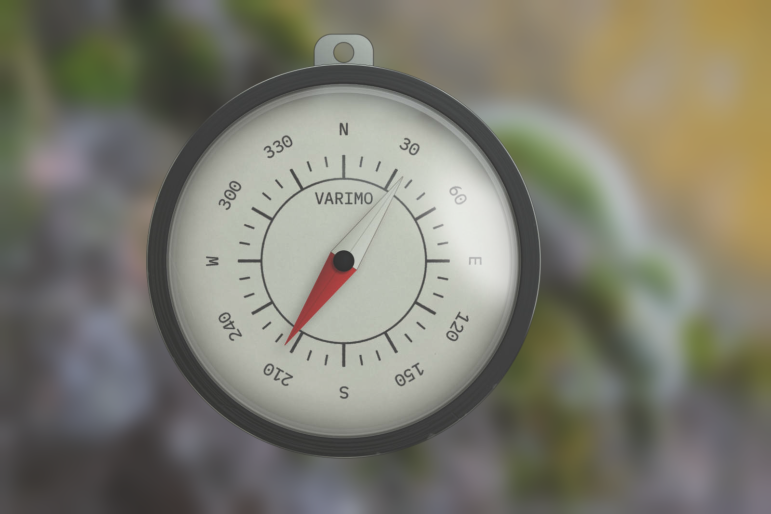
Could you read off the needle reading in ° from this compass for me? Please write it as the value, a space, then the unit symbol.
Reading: 215 °
